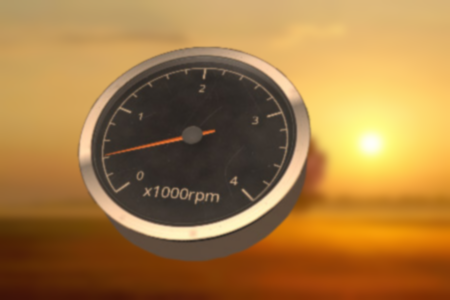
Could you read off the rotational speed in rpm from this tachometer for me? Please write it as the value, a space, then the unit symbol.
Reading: 400 rpm
